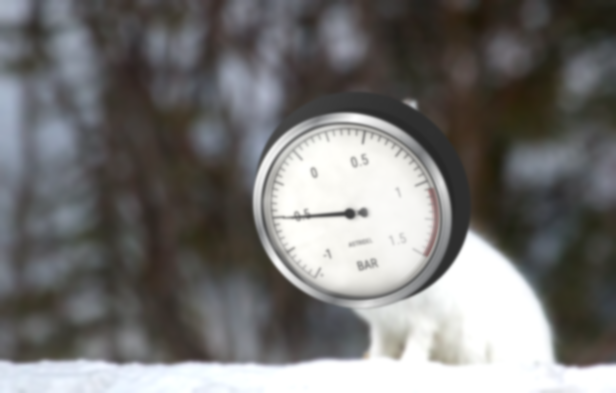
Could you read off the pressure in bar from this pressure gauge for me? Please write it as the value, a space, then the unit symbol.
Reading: -0.5 bar
